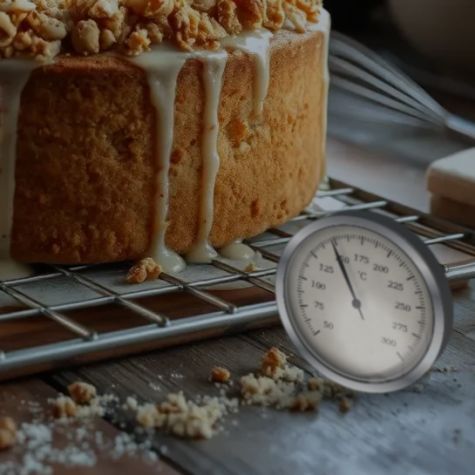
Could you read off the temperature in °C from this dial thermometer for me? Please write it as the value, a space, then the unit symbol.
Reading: 150 °C
